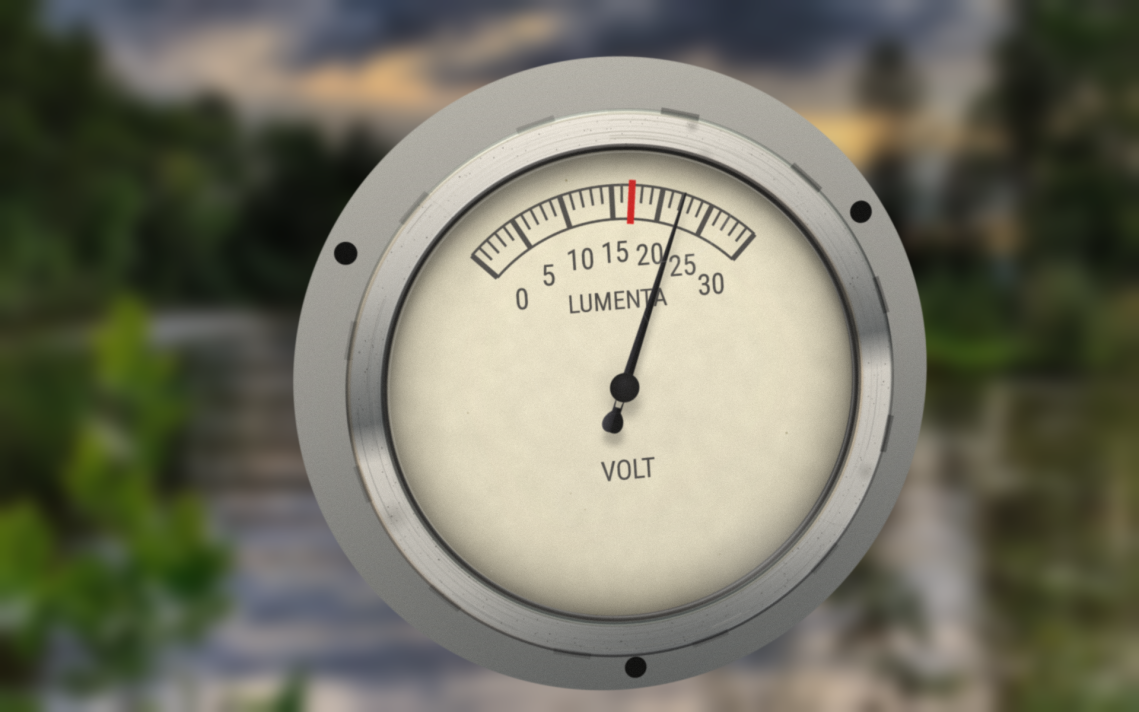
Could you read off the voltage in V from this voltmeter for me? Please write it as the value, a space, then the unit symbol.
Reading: 22 V
